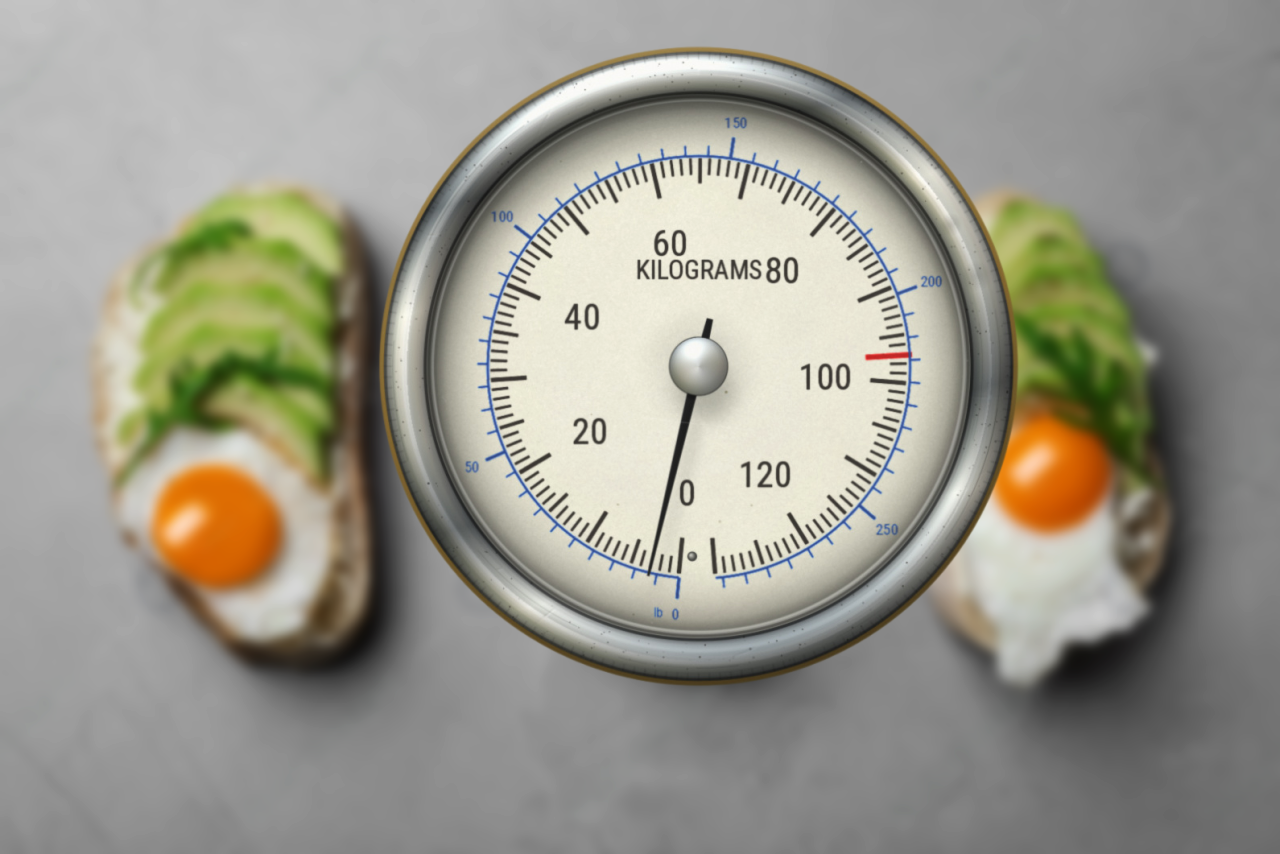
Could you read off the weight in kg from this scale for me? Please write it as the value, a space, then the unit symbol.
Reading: 3 kg
